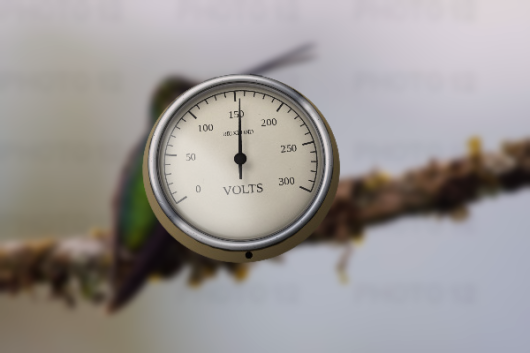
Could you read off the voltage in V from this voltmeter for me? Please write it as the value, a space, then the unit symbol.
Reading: 155 V
